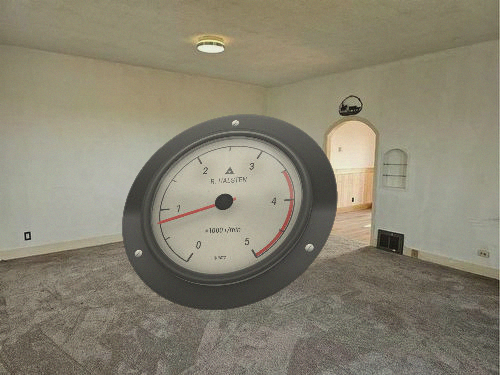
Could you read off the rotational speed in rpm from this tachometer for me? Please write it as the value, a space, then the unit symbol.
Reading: 750 rpm
